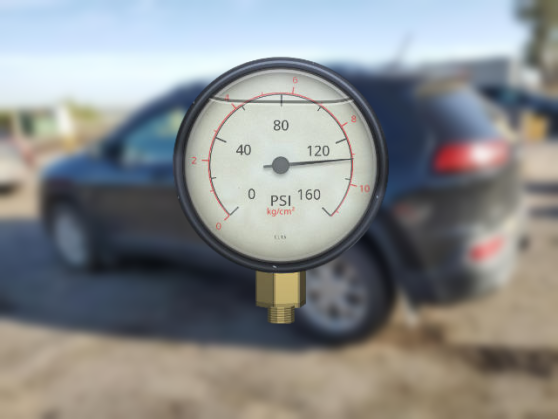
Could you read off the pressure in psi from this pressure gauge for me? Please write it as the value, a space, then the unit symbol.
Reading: 130 psi
